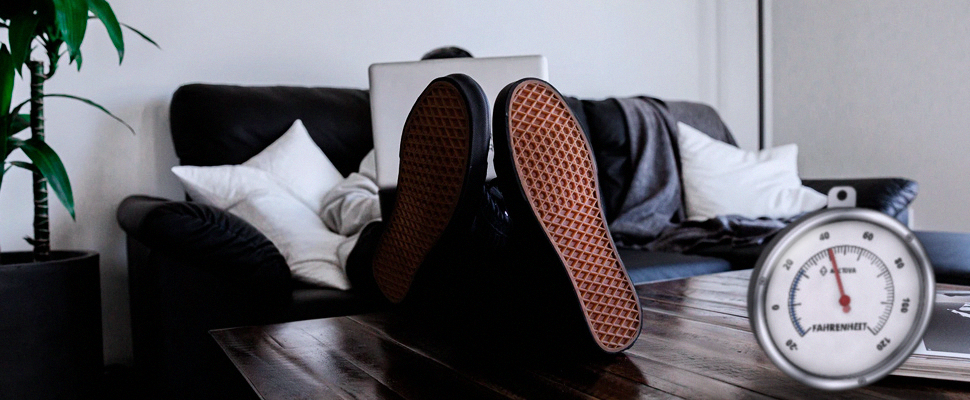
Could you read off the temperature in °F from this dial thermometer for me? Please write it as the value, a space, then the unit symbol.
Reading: 40 °F
